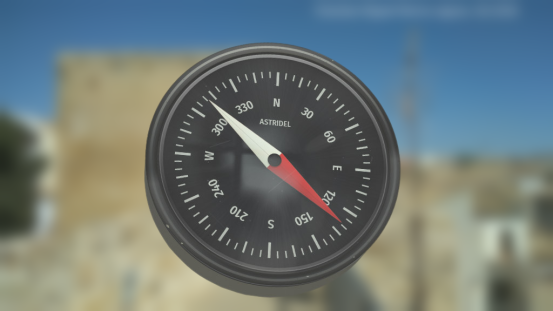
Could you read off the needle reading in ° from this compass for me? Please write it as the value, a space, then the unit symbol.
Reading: 130 °
